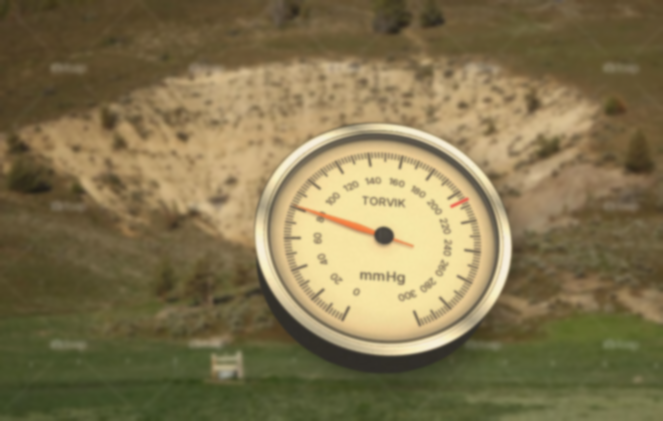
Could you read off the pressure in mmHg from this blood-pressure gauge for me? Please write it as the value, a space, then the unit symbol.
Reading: 80 mmHg
